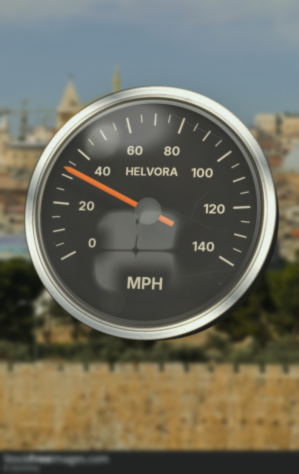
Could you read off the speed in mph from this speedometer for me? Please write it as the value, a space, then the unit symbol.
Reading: 32.5 mph
